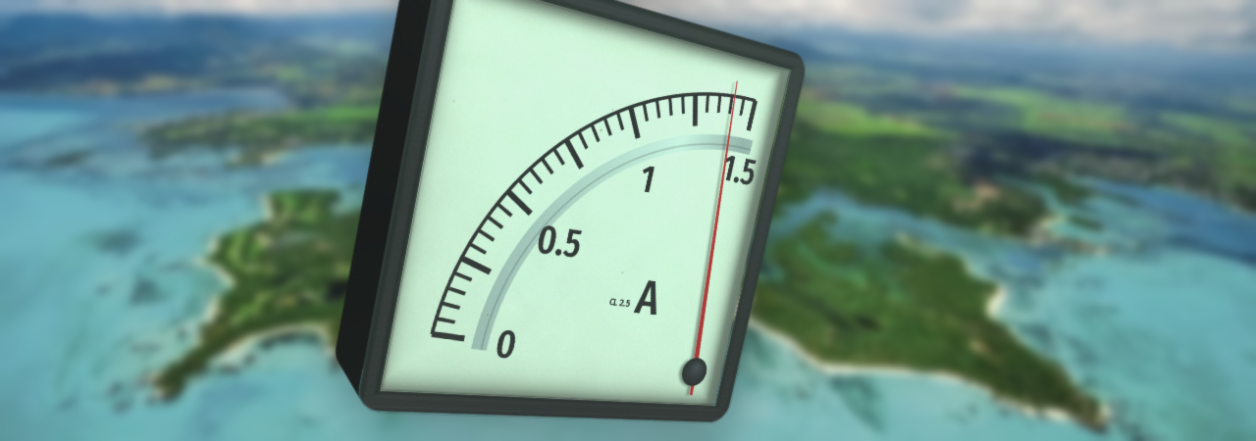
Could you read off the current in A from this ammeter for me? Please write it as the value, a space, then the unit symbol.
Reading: 1.4 A
